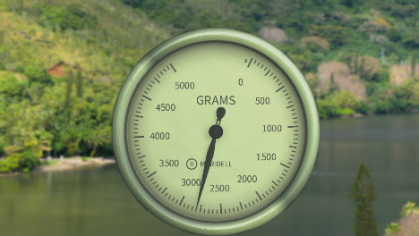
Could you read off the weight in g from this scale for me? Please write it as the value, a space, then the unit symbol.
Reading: 2800 g
